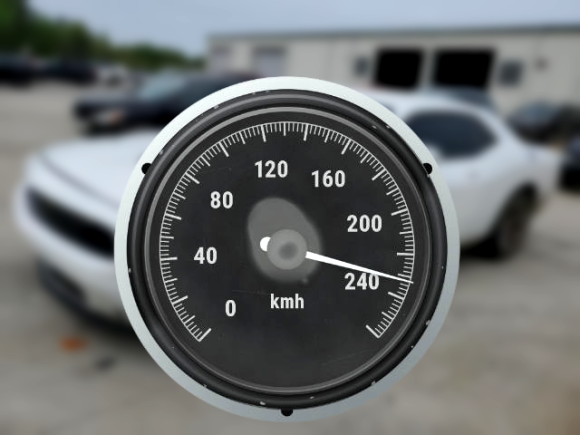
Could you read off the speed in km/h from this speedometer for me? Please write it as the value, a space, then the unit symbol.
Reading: 232 km/h
